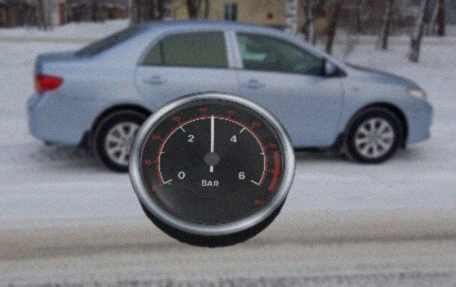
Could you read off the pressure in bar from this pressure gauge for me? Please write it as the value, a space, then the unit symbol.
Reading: 3 bar
